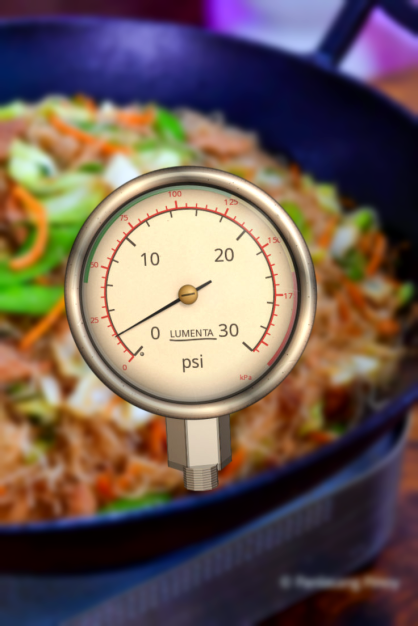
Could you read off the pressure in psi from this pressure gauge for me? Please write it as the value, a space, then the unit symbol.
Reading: 2 psi
